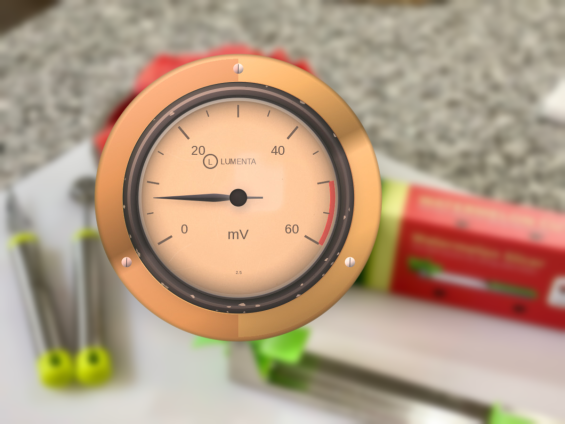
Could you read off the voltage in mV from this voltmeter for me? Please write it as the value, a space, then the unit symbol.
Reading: 7.5 mV
